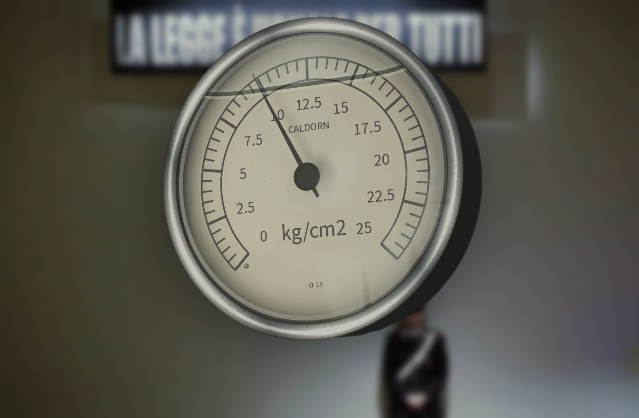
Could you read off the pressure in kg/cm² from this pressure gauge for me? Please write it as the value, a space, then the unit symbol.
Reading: 10 kg/cm²
